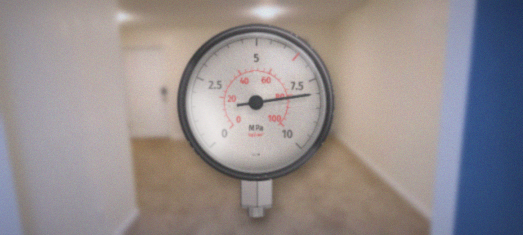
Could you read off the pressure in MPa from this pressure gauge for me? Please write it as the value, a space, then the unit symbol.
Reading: 8 MPa
